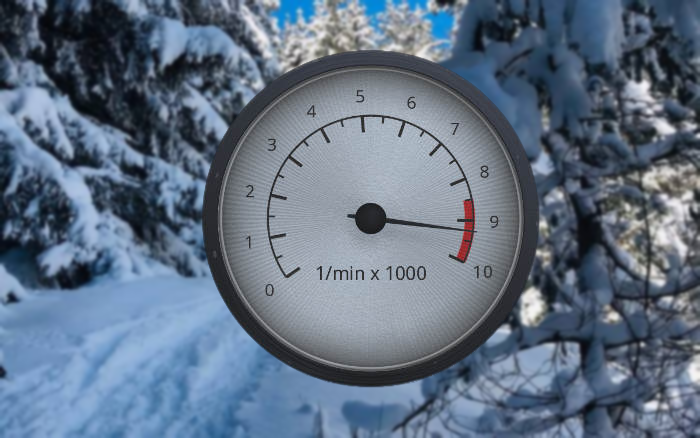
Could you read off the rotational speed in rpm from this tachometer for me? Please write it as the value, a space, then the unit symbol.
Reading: 9250 rpm
